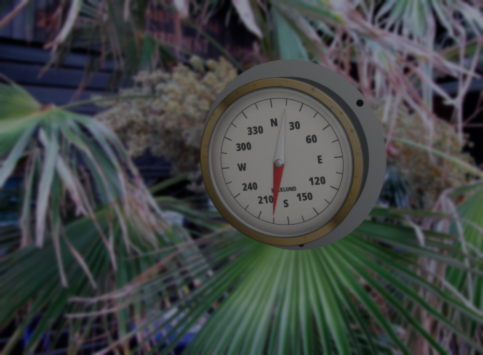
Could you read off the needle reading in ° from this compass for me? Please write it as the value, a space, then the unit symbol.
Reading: 195 °
